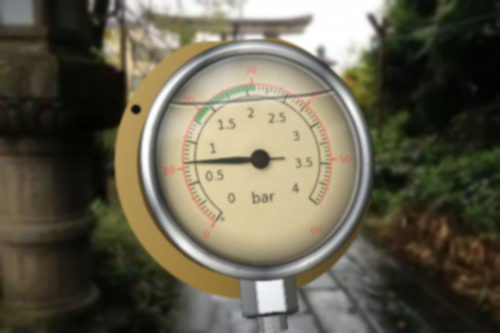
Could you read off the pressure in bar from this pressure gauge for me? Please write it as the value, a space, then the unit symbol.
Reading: 0.75 bar
